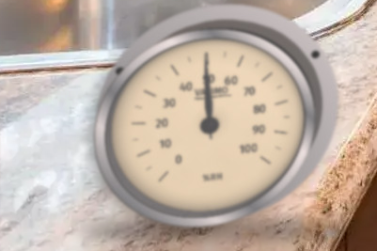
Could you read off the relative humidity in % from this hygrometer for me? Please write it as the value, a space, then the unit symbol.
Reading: 50 %
